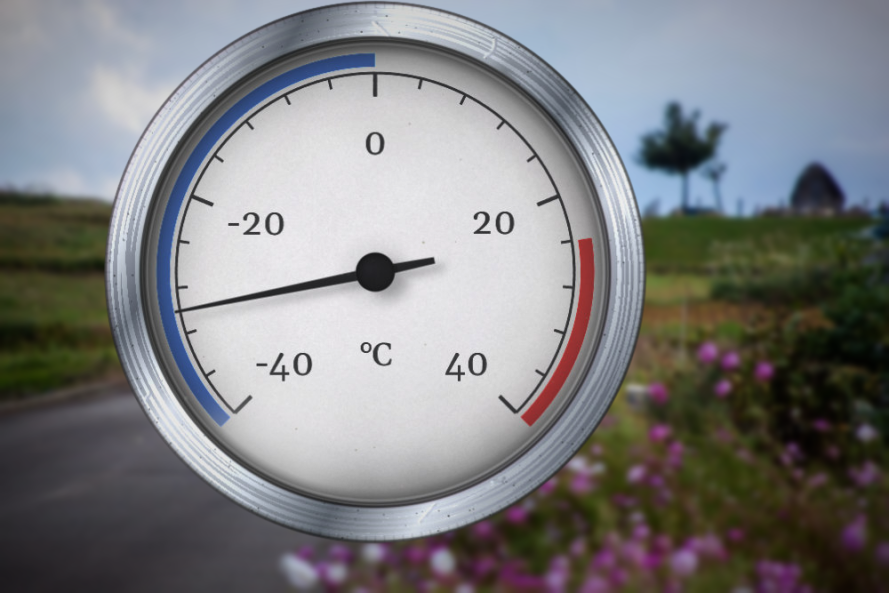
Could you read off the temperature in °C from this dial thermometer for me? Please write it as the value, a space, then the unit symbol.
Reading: -30 °C
